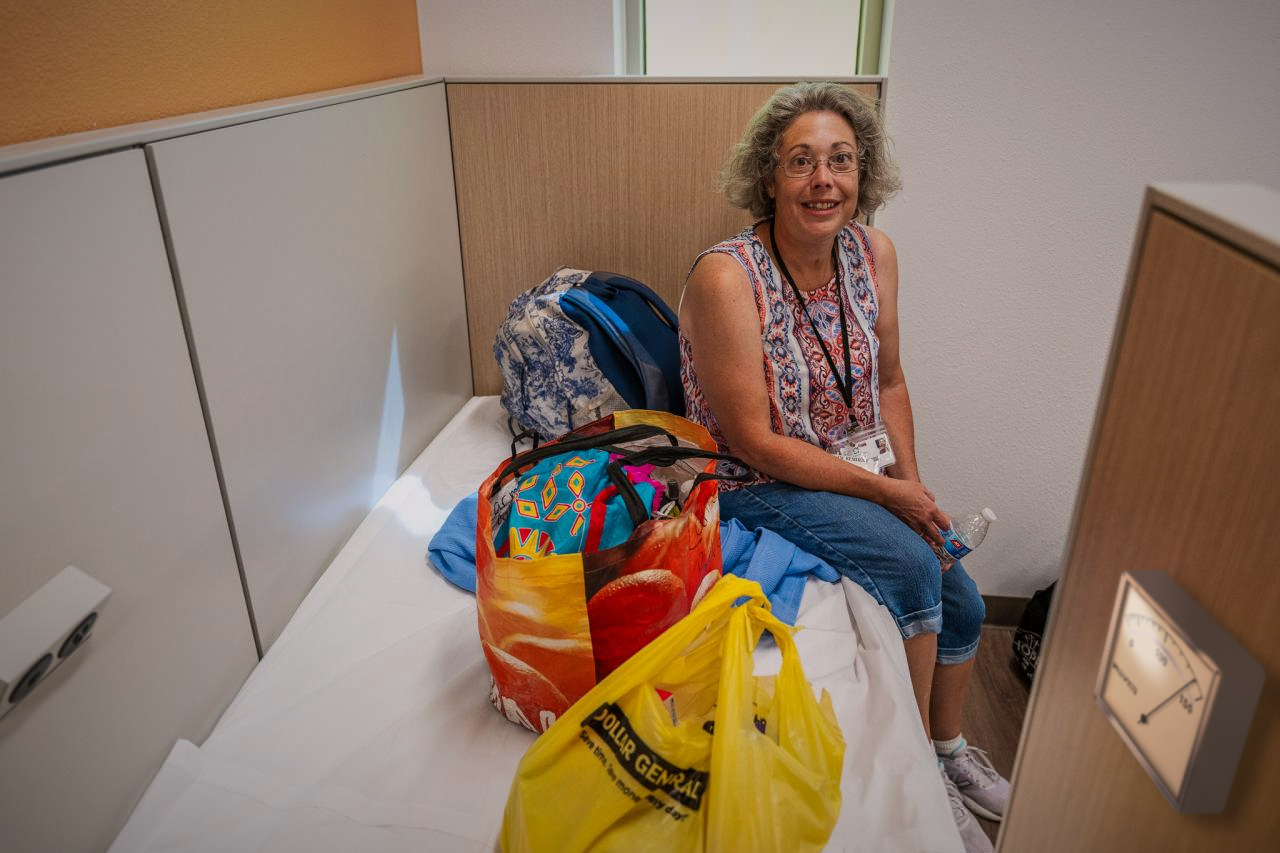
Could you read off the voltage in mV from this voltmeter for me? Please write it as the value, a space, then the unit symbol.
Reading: 140 mV
